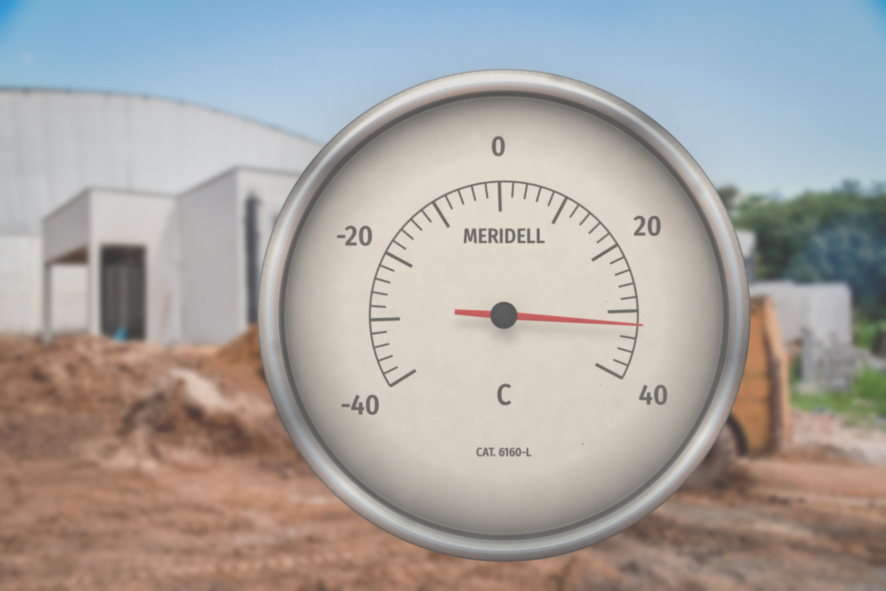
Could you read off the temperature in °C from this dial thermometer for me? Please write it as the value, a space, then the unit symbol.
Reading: 32 °C
